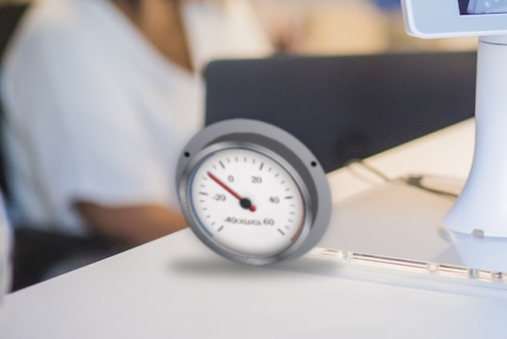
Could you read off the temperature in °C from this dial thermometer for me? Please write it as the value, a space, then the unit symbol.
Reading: -8 °C
